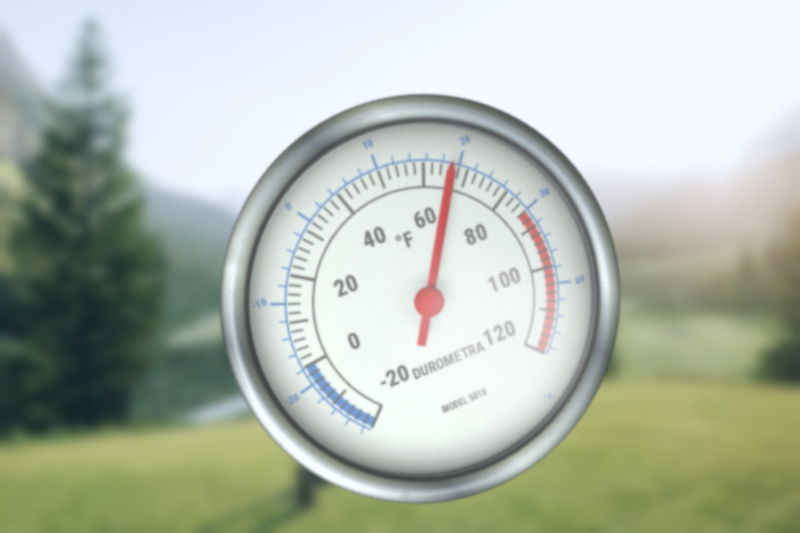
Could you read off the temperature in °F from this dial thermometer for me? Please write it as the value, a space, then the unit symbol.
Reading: 66 °F
